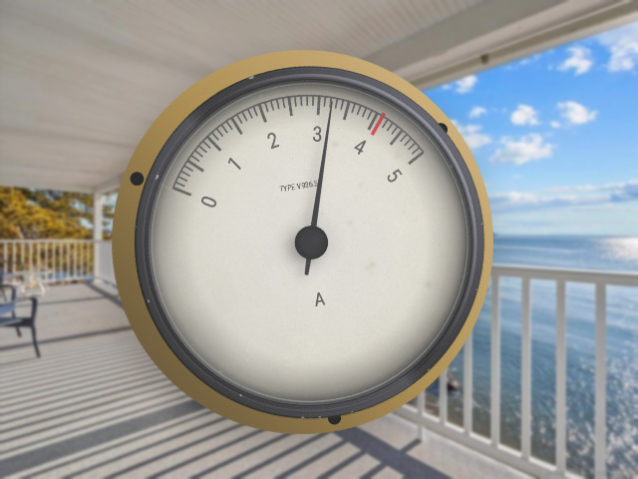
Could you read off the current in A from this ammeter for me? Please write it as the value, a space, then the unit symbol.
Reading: 3.2 A
